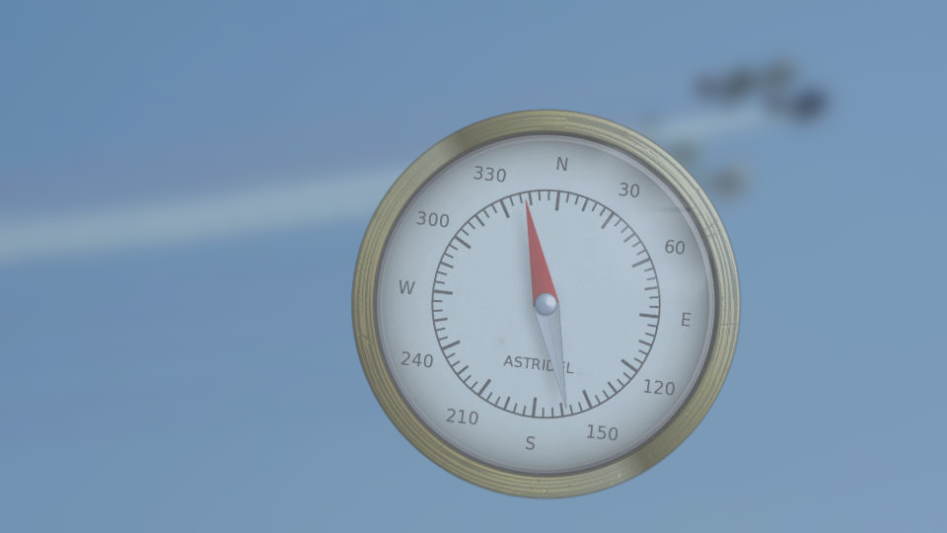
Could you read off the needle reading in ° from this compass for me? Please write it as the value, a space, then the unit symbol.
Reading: 342.5 °
